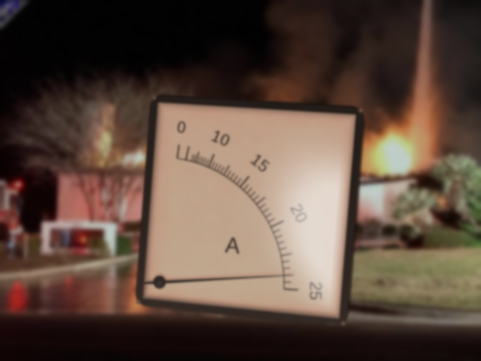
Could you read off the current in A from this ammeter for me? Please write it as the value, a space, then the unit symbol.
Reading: 24 A
